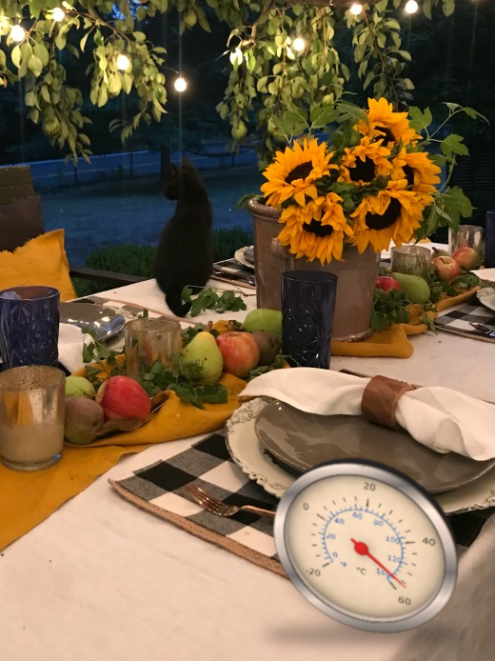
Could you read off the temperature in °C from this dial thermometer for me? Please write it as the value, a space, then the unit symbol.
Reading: 56 °C
